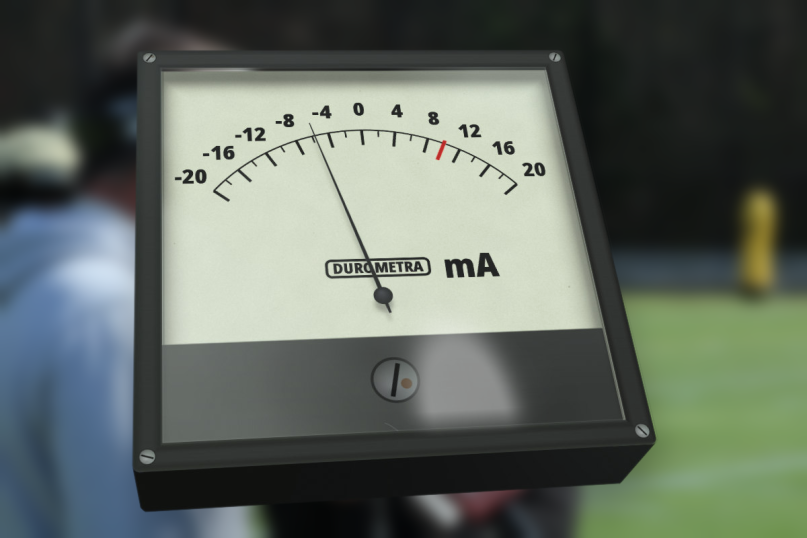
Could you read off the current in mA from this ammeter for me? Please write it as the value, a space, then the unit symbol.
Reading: -6 mA
